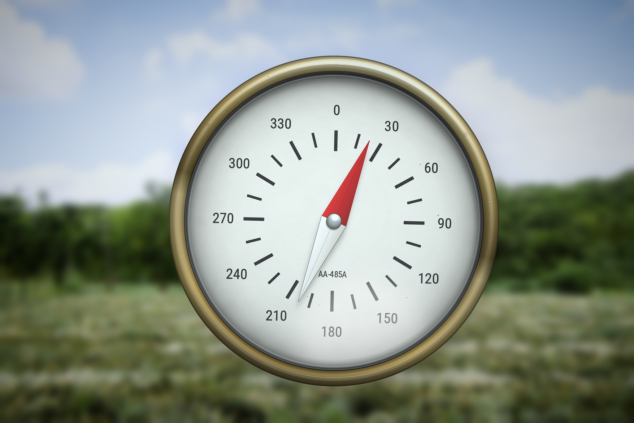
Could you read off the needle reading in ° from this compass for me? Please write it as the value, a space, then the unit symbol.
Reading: 22.5 °
